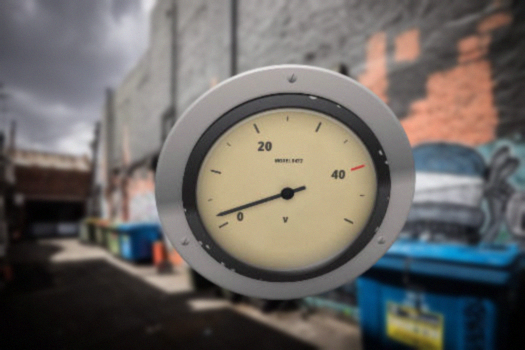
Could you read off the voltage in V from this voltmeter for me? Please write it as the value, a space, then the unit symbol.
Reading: 2.5 V
